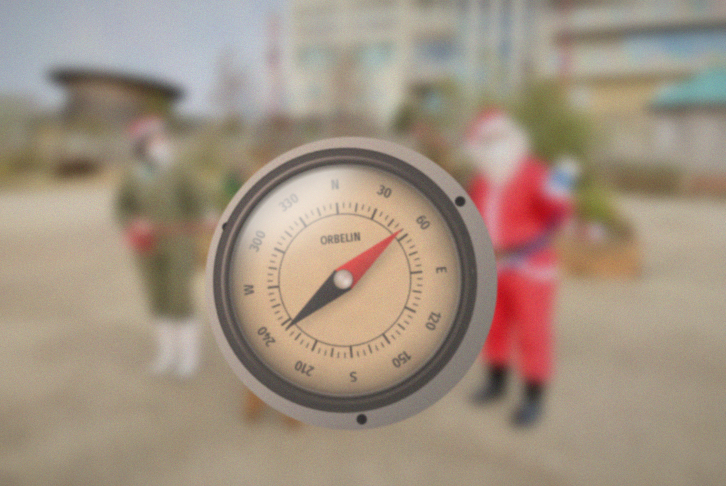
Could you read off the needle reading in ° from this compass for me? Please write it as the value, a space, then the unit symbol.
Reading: 55 °
